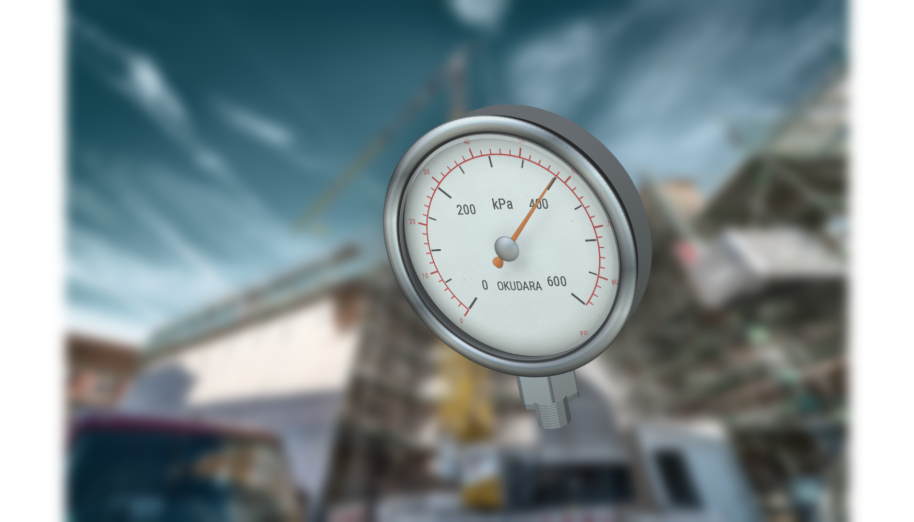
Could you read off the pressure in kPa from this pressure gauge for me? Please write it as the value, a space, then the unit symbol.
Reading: 400 kPa
